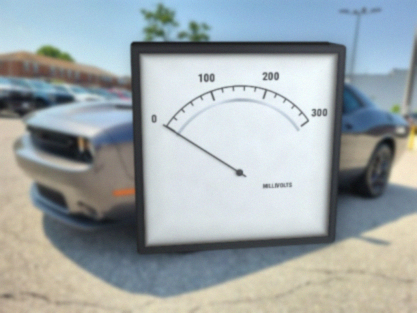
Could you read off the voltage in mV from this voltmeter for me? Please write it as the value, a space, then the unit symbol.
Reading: 0 mV
